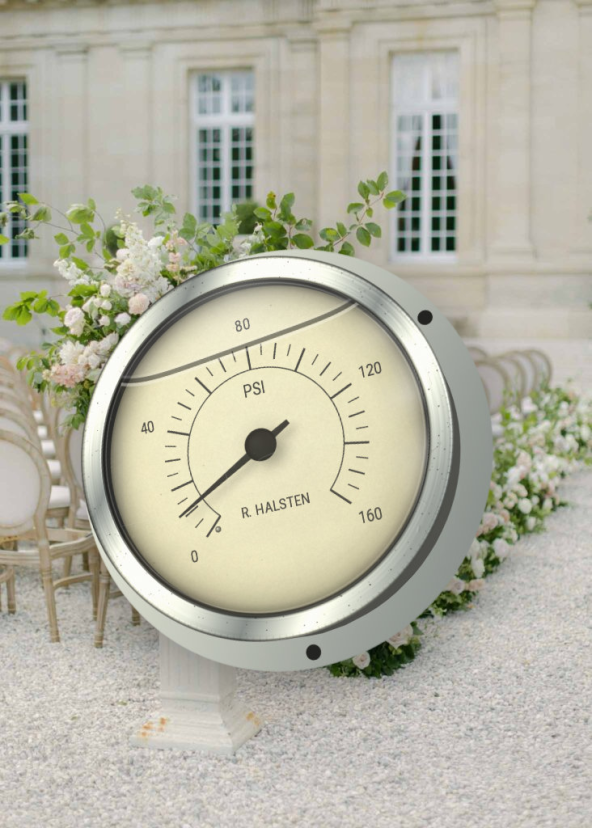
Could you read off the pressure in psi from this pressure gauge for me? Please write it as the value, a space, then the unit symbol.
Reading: 10 psi
